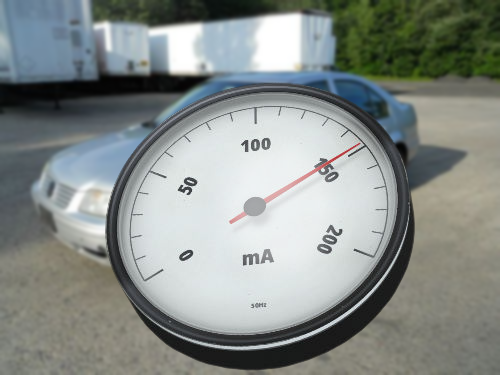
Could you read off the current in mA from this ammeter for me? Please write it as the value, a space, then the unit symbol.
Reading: 150 mA
